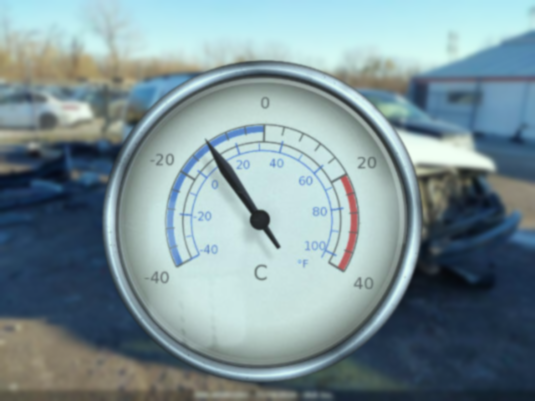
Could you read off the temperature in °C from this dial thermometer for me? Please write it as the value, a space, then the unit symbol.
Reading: -12 °C
